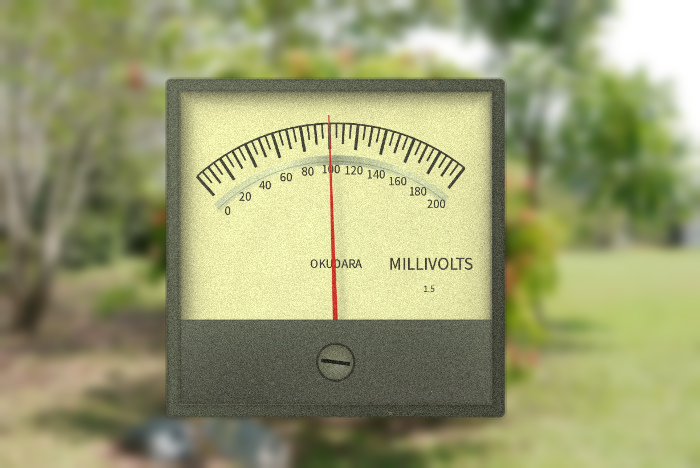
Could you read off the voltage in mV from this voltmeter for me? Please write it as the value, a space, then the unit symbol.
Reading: 100 mV
